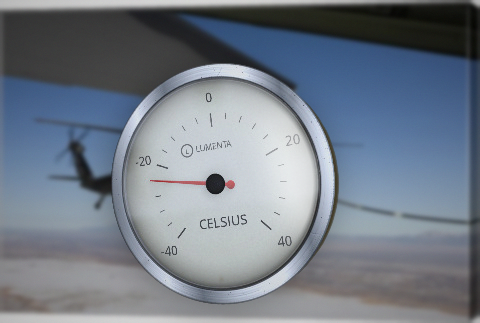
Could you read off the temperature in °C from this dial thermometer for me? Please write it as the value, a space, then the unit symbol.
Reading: -24 °C
